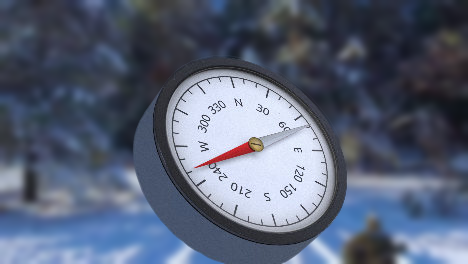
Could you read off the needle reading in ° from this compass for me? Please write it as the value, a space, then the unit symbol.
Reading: 250 °
